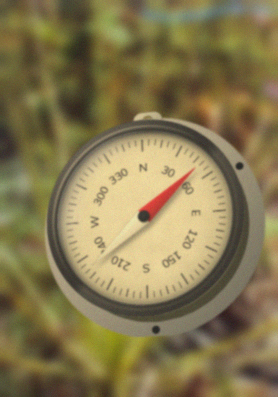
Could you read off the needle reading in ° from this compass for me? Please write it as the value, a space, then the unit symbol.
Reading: 50 °
